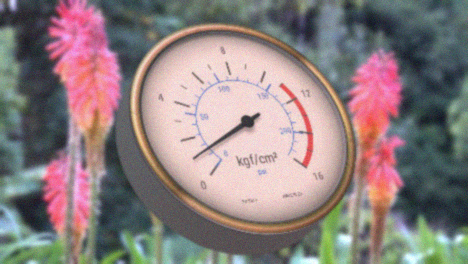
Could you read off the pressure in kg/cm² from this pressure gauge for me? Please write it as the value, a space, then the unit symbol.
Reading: 1 kg/cm²
